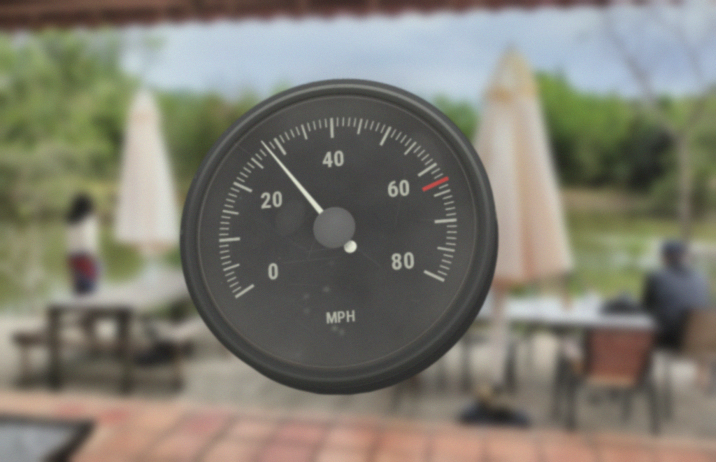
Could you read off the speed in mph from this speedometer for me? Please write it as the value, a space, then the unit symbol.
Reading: 28 mph
